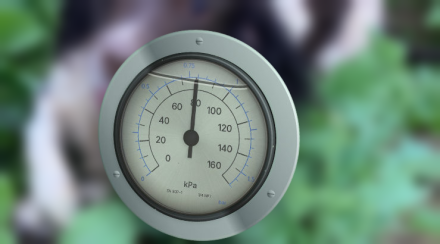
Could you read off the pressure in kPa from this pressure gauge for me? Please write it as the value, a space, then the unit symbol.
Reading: 80 kPa
